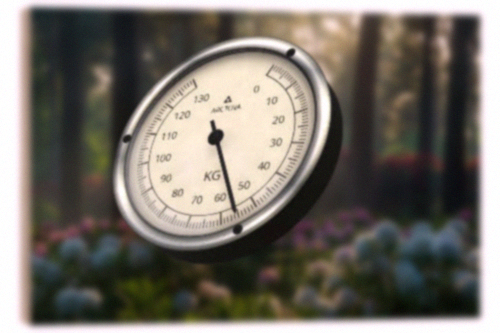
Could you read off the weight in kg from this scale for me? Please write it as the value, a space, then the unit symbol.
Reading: 55 kg
